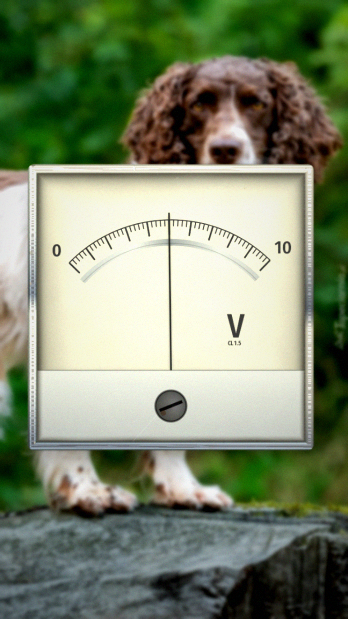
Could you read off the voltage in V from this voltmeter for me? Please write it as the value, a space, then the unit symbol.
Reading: 5 V
